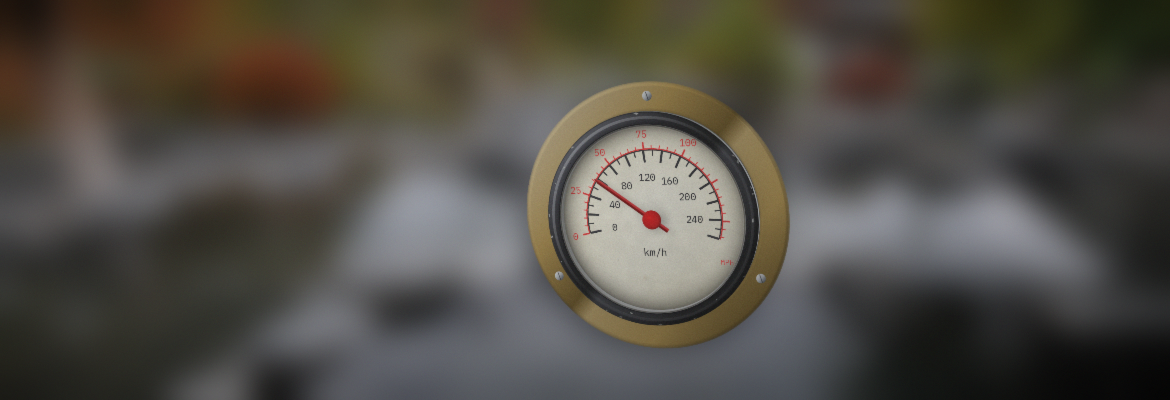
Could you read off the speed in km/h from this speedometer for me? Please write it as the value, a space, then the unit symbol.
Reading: 60 km/h
